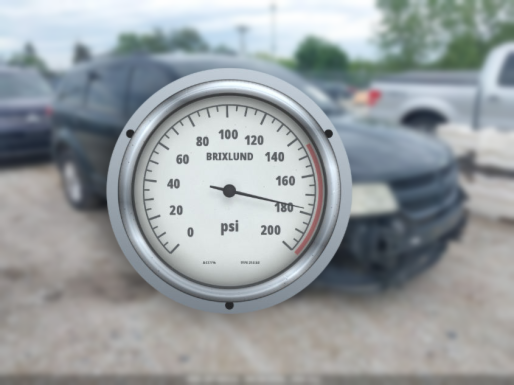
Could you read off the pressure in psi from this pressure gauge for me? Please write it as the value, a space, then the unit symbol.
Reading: 177.5 psi
